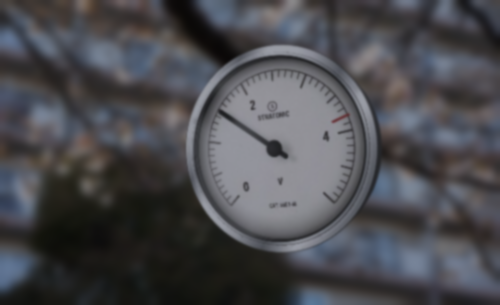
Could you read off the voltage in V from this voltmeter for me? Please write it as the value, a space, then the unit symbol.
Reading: 1.5 V
